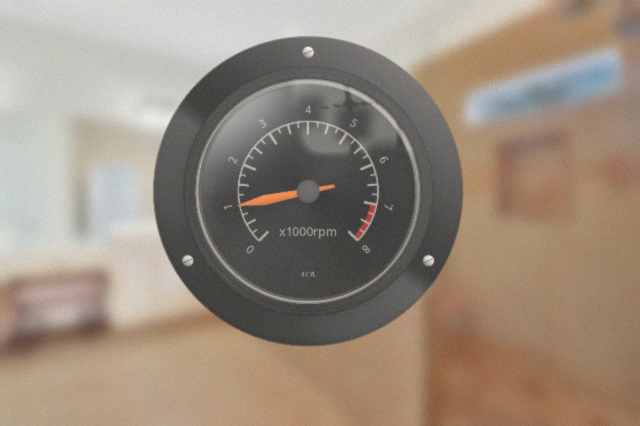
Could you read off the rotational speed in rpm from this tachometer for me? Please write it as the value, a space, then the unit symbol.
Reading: 1000 rpm
